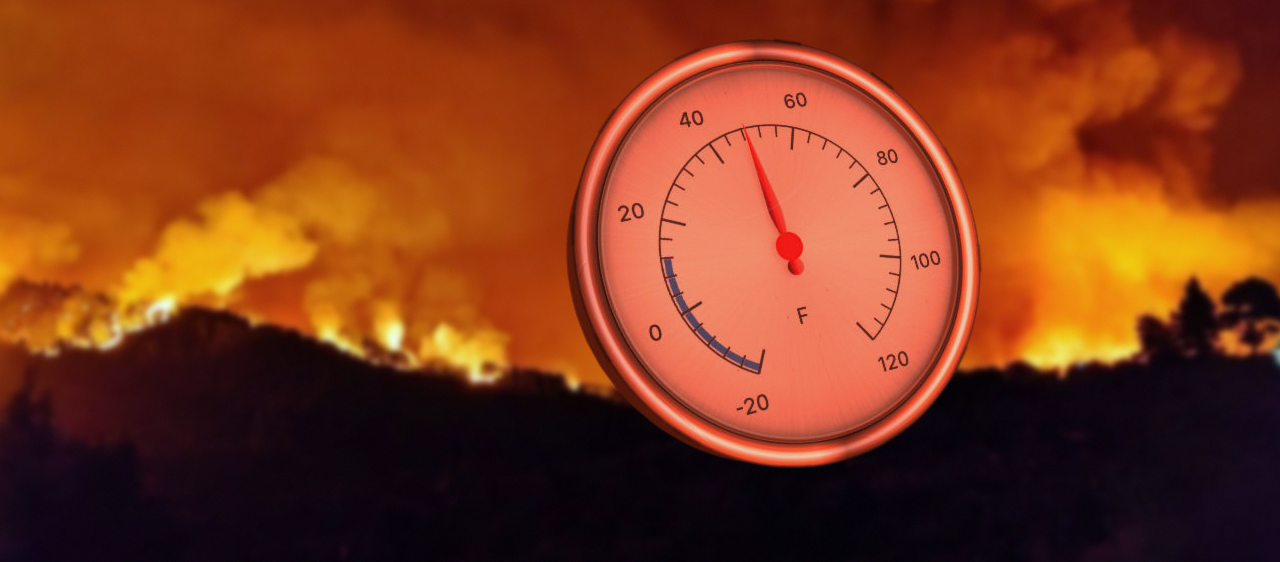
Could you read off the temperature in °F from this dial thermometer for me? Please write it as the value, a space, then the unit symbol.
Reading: 48 °F
